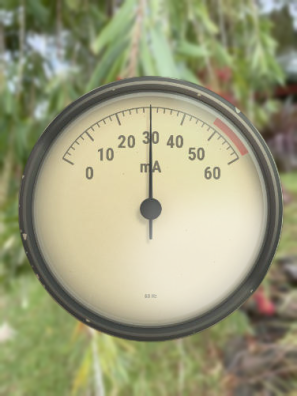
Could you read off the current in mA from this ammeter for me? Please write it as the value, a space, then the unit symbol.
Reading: 30 mA
